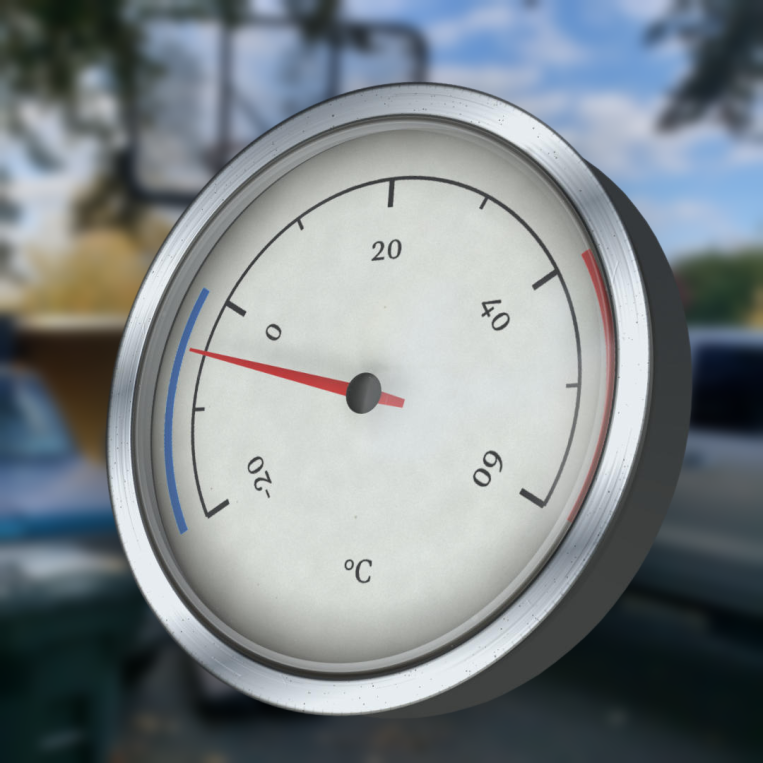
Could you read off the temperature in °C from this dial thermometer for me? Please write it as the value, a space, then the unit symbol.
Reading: -5 °C
